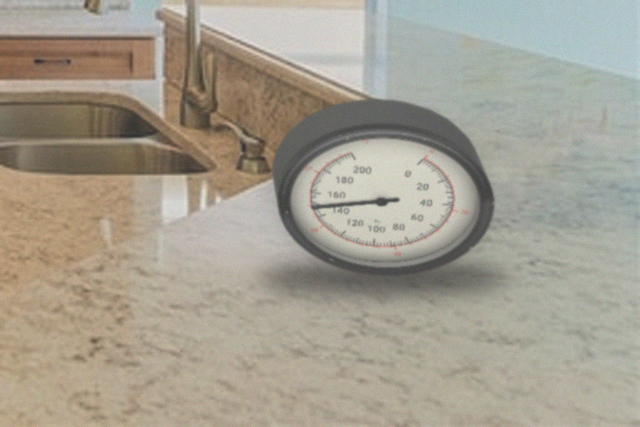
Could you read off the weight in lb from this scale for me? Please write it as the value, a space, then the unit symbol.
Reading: 150 lb
